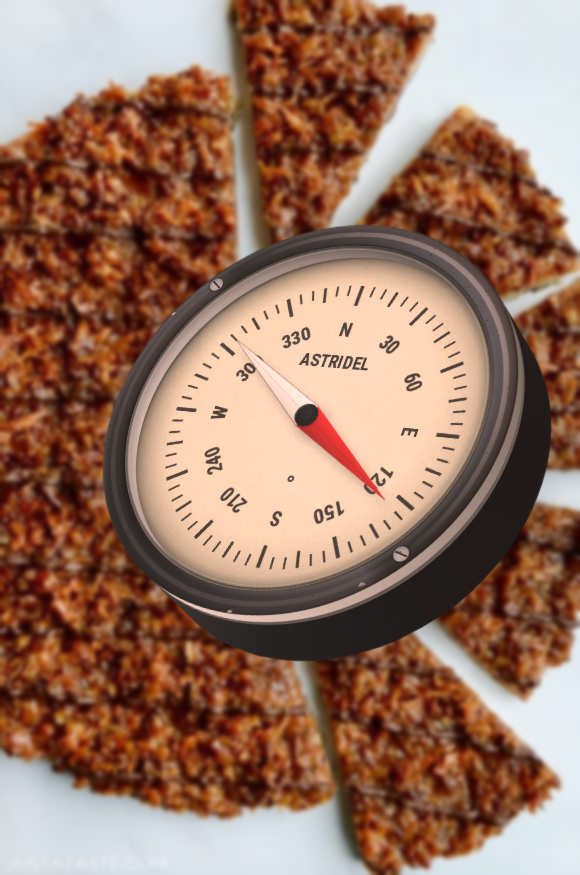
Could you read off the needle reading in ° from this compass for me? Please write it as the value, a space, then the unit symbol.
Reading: 125 °
